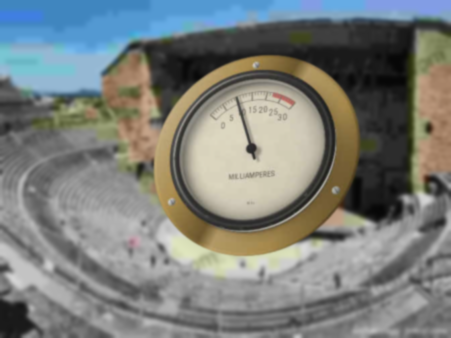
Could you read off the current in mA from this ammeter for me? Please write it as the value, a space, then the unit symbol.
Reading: 10 mA
